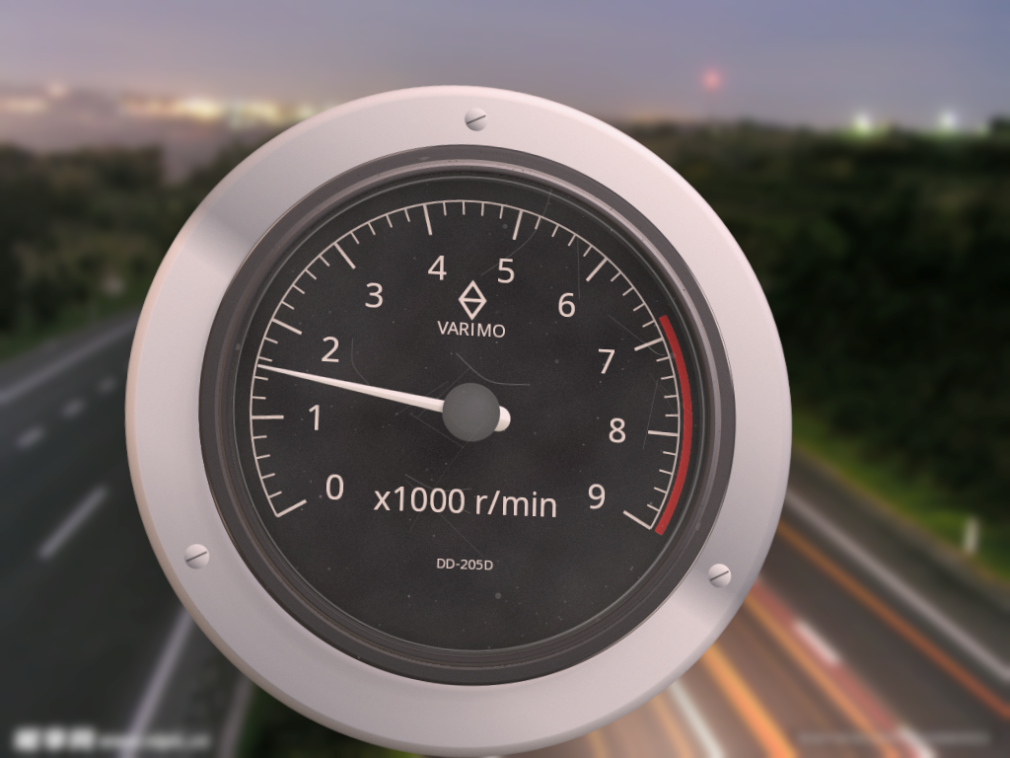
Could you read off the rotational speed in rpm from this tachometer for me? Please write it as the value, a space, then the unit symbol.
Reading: 1500 rpm
